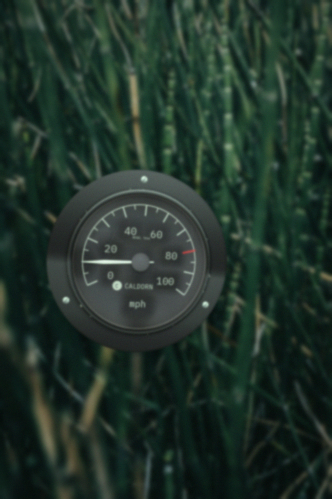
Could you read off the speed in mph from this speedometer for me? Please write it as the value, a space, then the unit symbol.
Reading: 10 mph
